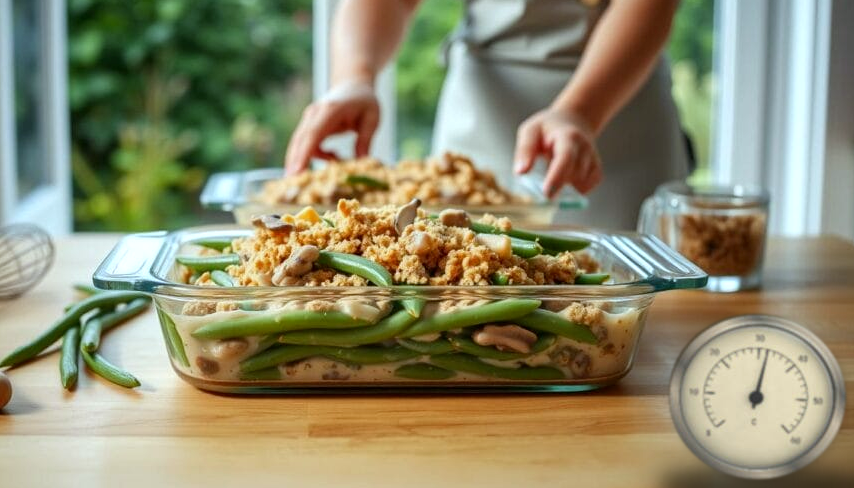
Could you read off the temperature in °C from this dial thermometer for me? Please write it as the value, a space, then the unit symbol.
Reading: 32 °C
